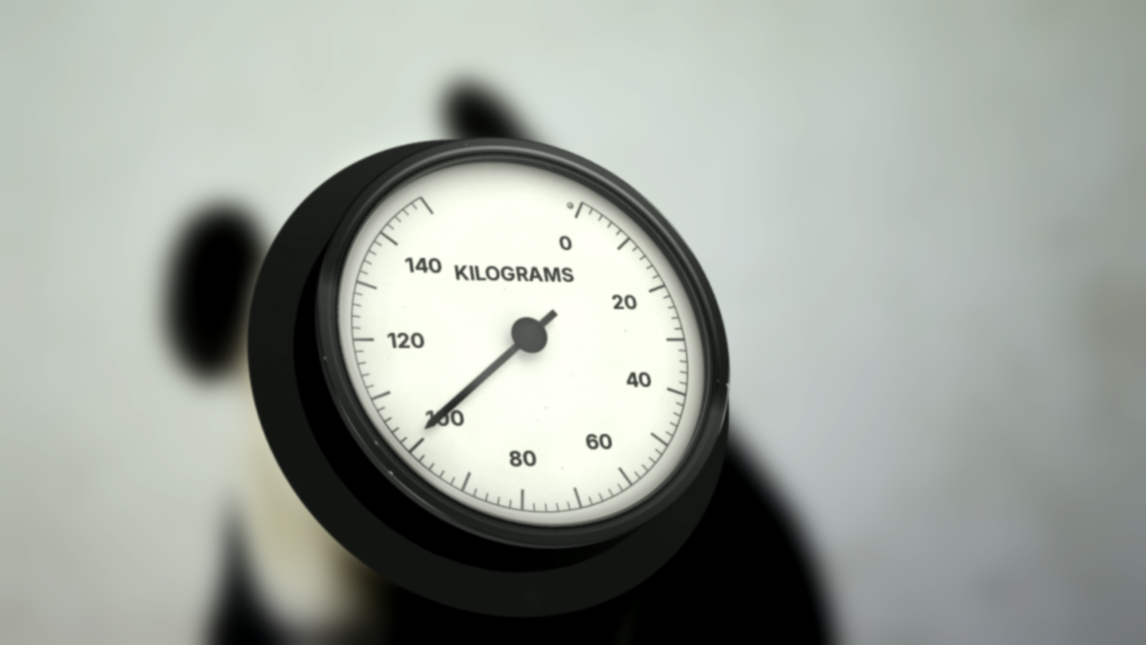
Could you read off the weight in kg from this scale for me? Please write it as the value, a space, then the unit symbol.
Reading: 101 kg
